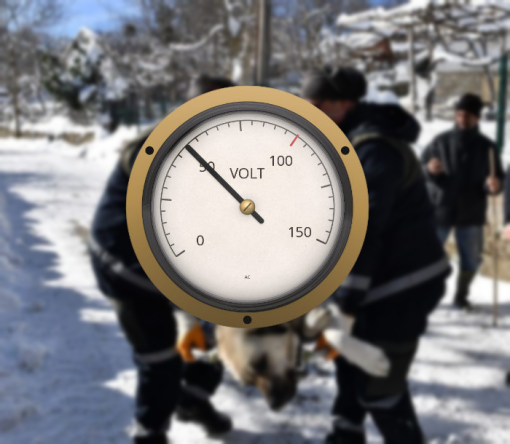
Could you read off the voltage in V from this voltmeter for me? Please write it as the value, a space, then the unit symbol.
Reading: 50 V
